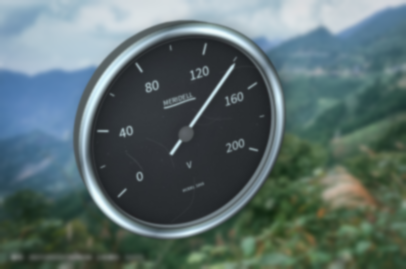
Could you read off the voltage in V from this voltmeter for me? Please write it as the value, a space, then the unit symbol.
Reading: 140 V
